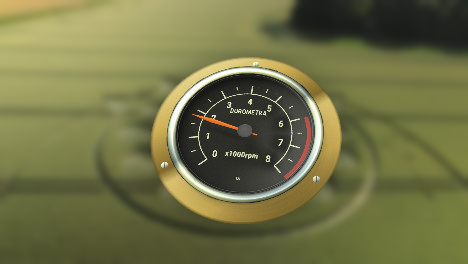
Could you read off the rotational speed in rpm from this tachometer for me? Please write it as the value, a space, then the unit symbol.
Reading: 1750 rpm
